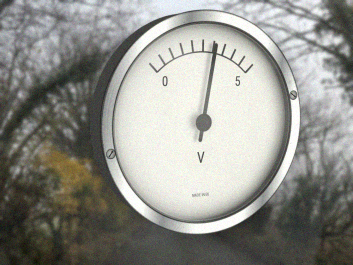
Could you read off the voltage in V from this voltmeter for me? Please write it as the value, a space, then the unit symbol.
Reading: 3 V
